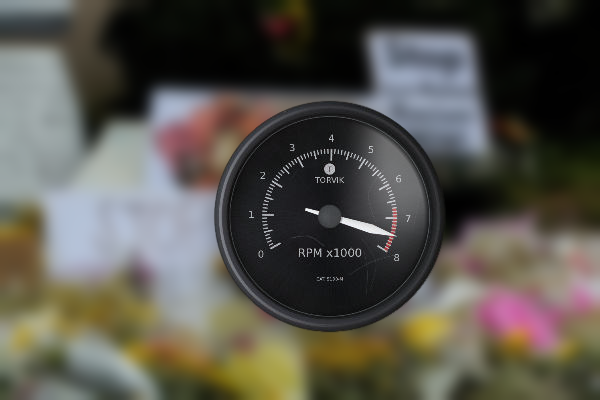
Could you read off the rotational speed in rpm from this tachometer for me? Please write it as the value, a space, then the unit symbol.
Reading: 7500 rpm
